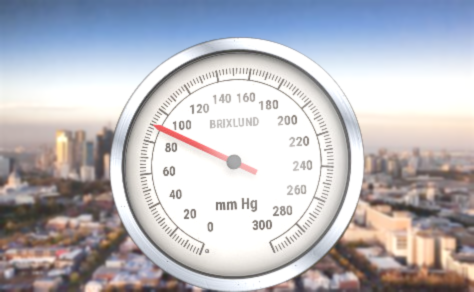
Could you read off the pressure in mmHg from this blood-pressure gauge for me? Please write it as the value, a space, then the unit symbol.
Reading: 90 mmHg
